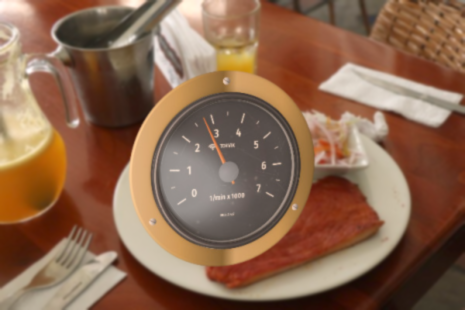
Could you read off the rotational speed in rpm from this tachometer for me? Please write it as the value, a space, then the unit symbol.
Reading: 2750 rpm
